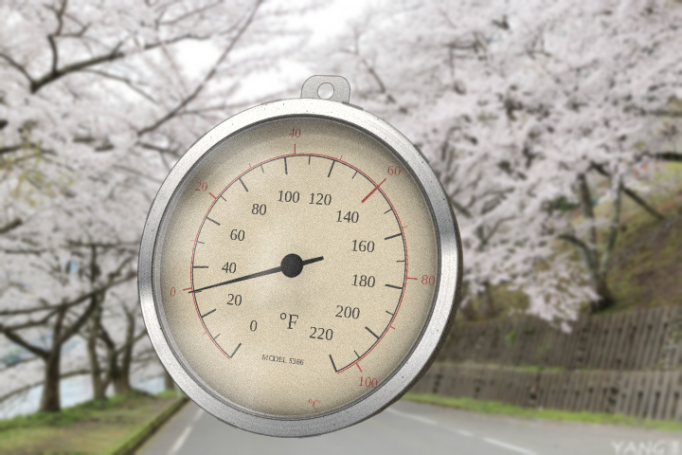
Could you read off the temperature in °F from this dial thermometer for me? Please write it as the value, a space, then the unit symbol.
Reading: 30 °F
